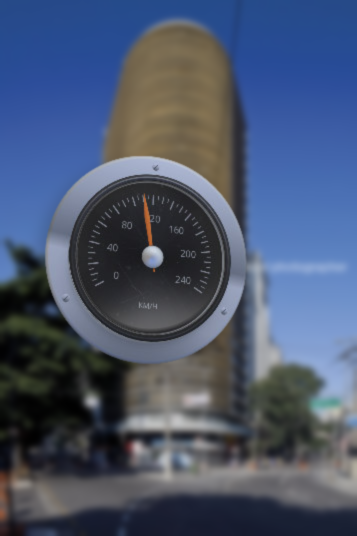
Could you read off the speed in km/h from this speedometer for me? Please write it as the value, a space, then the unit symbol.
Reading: 110 km/h
